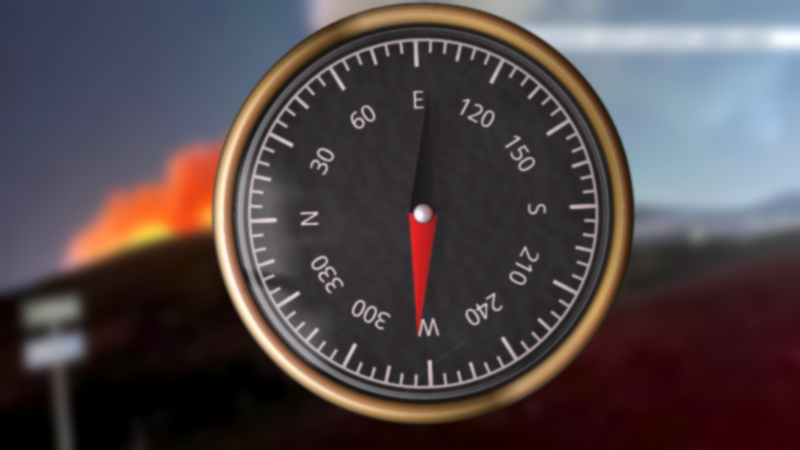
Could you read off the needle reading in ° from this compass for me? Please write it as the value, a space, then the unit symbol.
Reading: 275 °
